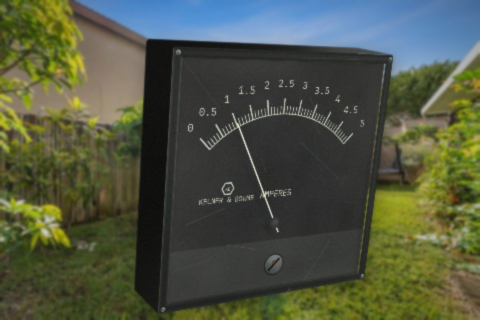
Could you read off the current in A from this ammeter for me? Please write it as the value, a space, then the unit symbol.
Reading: 1 A
